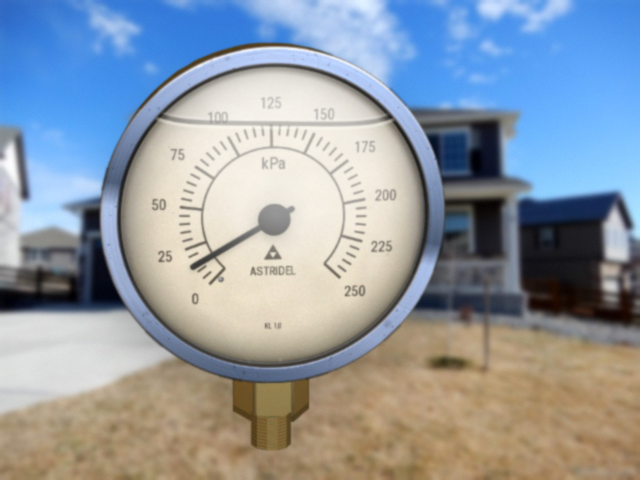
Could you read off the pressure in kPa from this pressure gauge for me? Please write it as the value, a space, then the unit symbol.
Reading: 15 kPa
